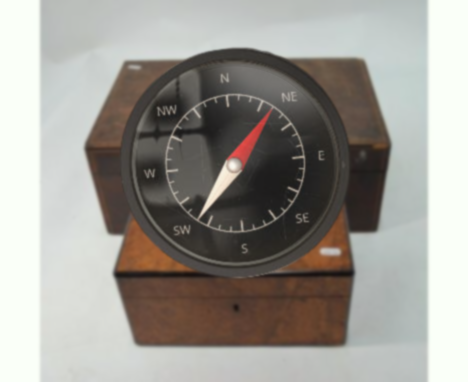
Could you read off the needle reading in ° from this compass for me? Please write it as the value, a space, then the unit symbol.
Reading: 40 °
